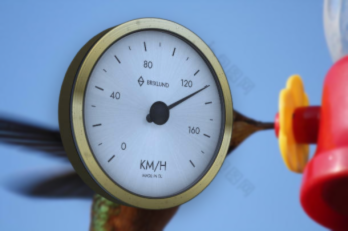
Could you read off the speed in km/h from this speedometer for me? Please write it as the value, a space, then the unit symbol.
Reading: 130 km/h
